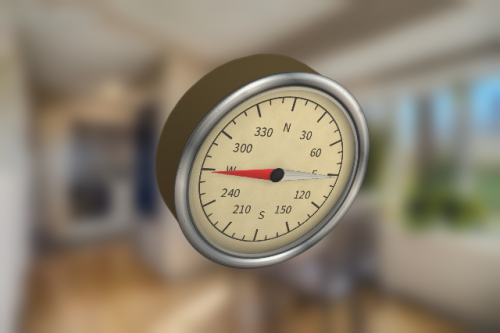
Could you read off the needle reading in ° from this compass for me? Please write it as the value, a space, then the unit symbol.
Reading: 270 °
